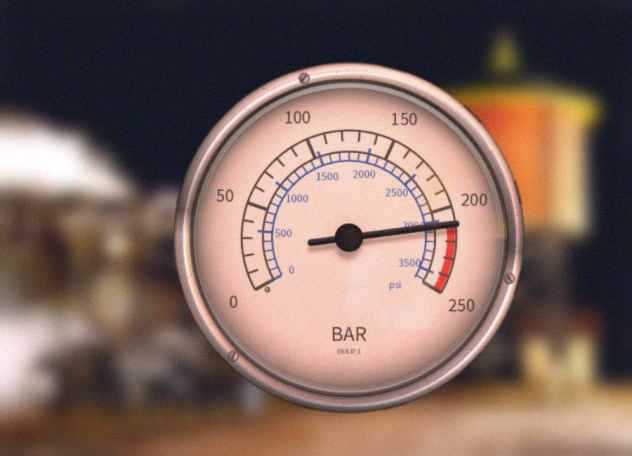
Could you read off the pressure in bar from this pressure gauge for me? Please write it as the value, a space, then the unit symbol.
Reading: 210 bar
